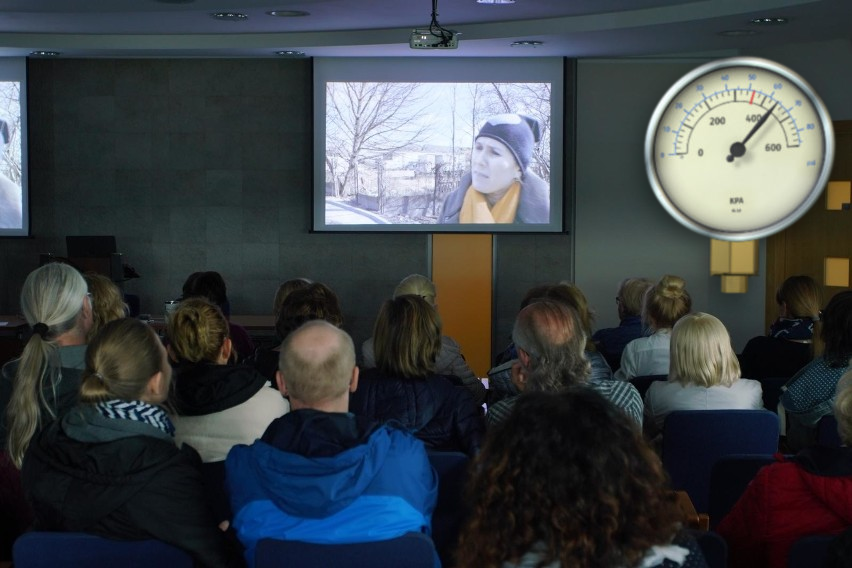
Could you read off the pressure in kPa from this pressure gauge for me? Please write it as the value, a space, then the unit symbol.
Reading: 440 kPa
